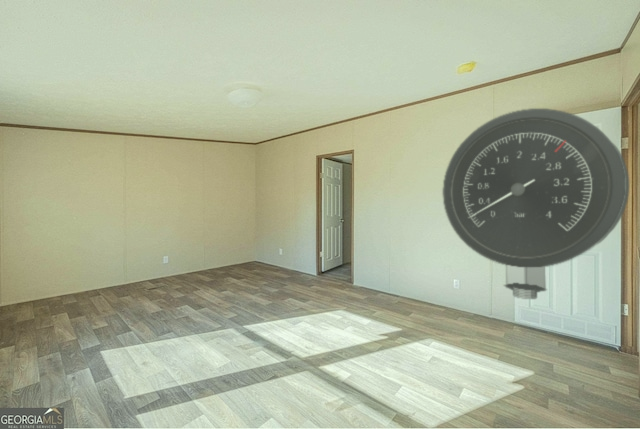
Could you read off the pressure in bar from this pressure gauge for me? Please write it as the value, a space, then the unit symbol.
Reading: 0.2 bar
